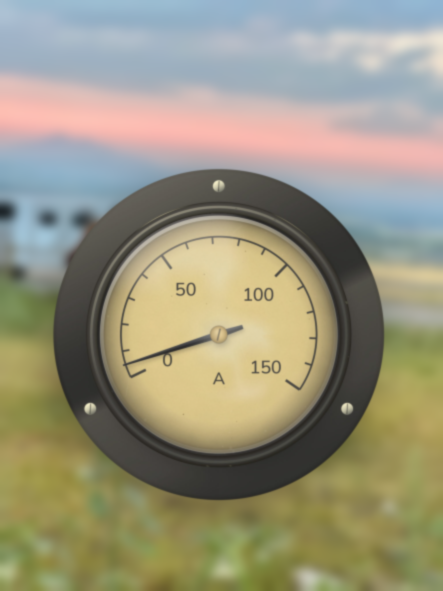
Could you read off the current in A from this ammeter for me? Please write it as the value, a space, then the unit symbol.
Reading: 5 A
